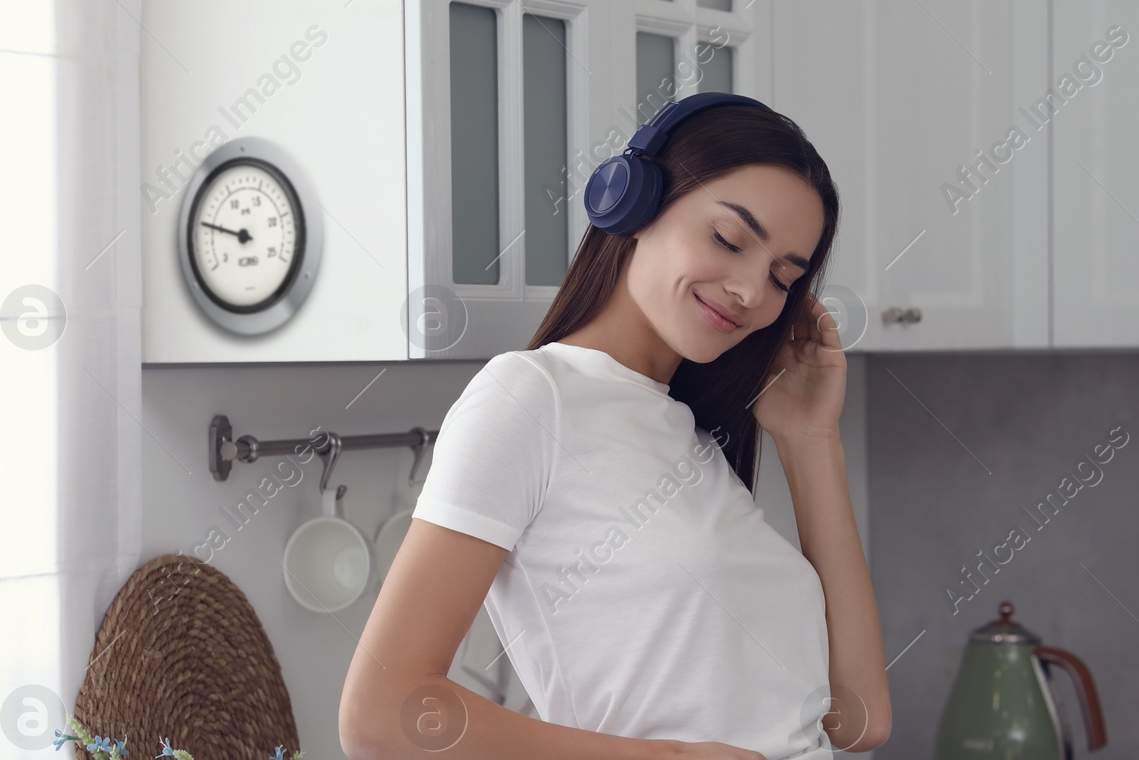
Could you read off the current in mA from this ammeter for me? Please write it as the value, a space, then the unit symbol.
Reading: 5 mA
